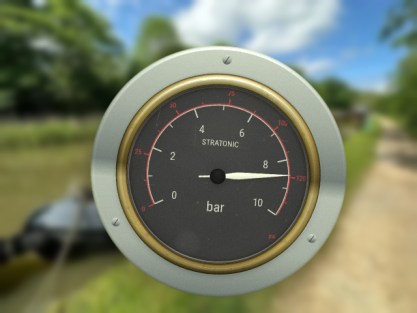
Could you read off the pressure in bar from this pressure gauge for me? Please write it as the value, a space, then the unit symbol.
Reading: 8.5 bar
